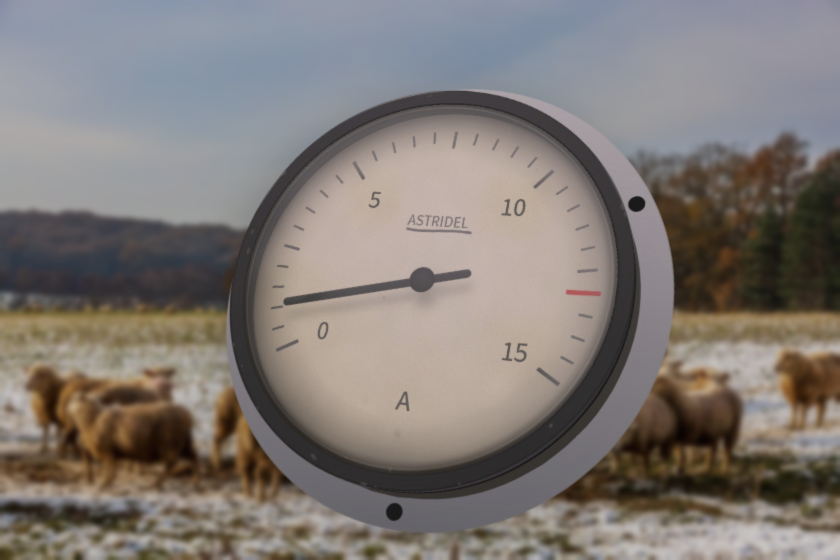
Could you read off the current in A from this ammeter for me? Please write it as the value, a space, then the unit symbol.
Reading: 1 A
